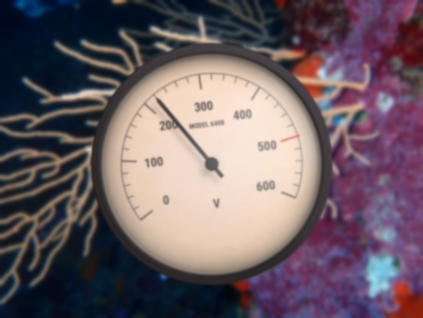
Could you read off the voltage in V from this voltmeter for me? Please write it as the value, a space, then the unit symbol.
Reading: 220 V
